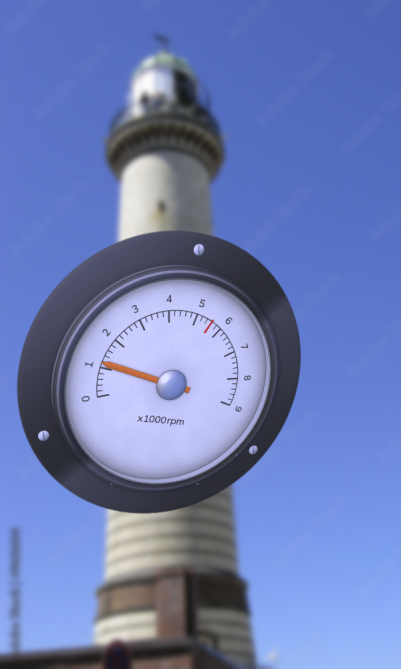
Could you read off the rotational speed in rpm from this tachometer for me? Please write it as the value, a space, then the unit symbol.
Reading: 1200 rpm
